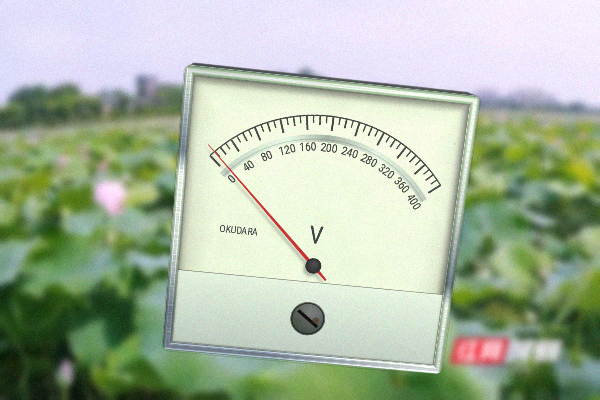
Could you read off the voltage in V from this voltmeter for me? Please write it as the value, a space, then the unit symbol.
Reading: 10 V
